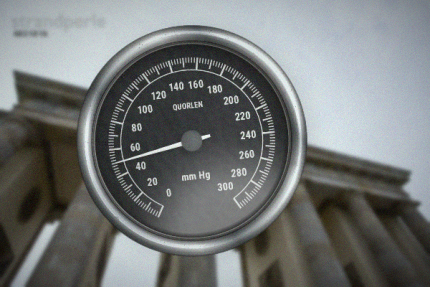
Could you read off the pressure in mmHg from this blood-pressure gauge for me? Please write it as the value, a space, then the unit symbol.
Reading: 50 mmHg
